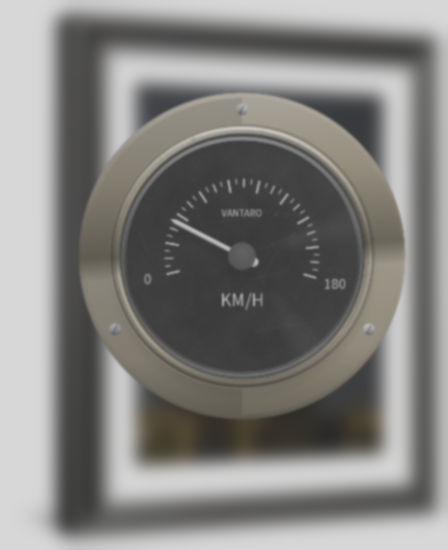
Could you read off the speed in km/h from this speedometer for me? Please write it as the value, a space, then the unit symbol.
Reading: 35 km/h
